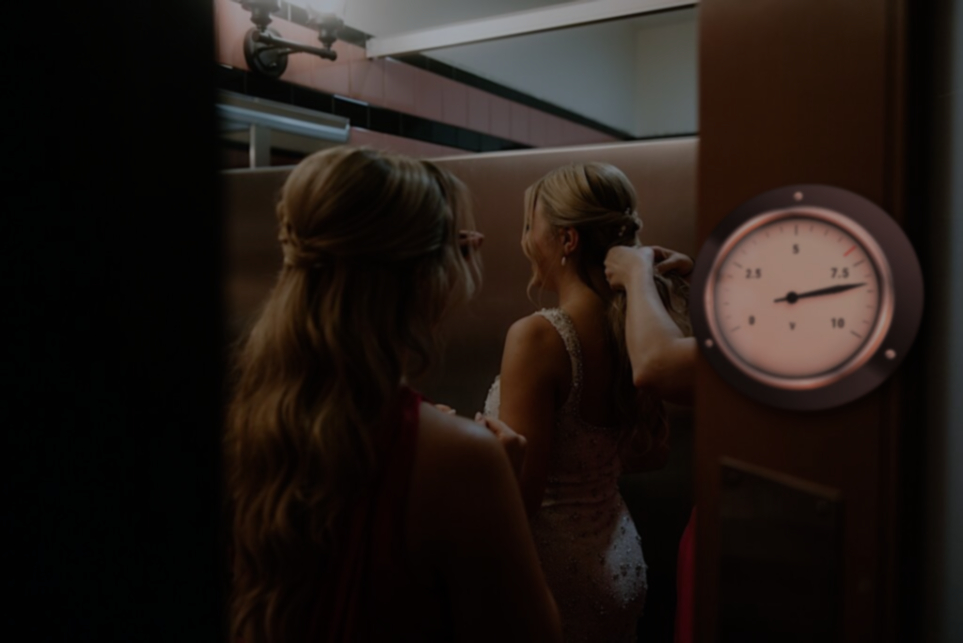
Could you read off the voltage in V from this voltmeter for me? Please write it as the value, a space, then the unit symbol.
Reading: 8.25 V
